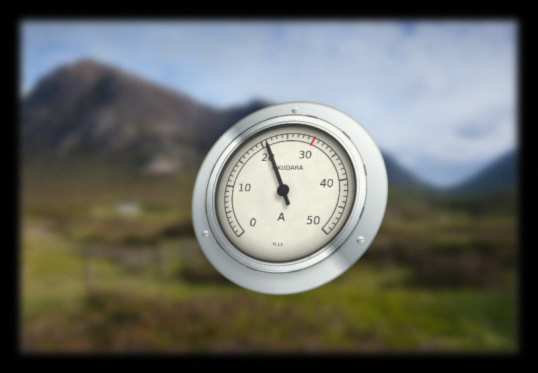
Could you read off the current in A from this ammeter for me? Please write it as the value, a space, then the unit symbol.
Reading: 21 A
